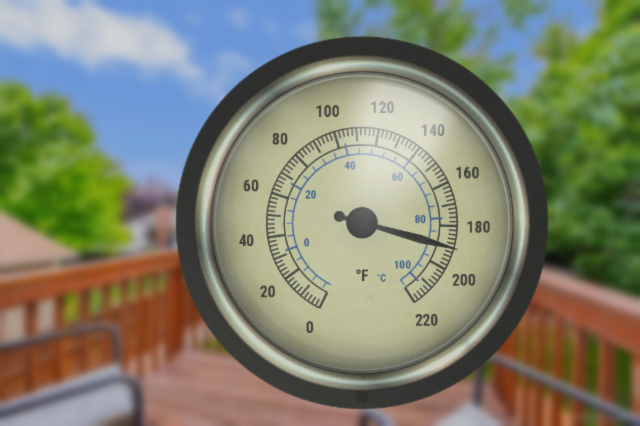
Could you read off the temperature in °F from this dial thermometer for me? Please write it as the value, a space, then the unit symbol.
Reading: 190 °F
